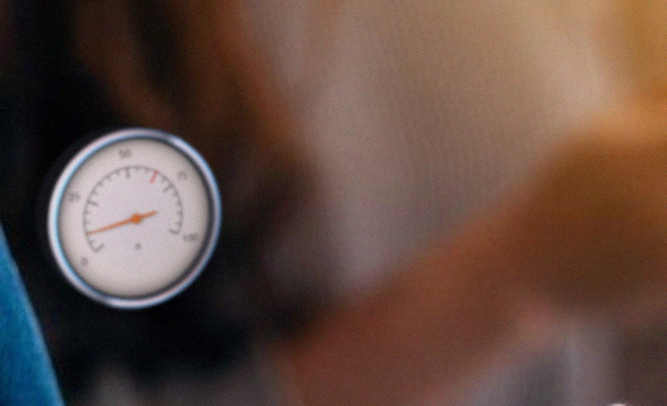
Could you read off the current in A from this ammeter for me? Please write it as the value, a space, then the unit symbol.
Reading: 10 A
